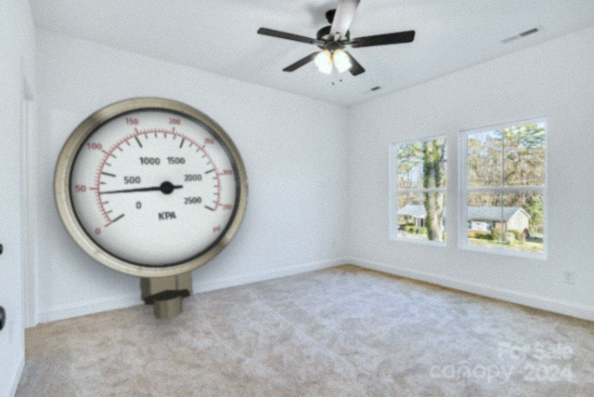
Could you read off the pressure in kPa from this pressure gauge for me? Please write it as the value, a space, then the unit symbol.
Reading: 300 kPa
